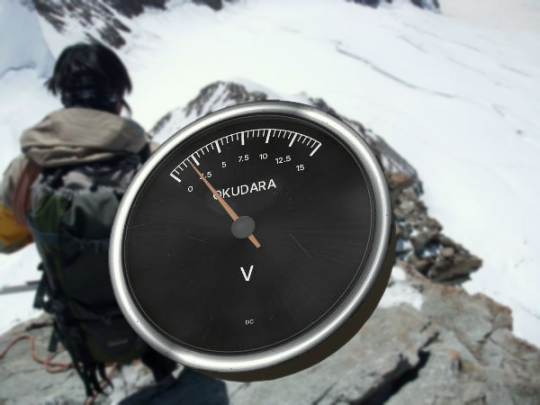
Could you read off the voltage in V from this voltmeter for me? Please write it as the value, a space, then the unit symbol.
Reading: 2 V
